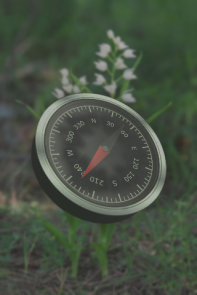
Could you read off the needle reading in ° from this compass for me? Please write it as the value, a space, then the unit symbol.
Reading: 230 °
